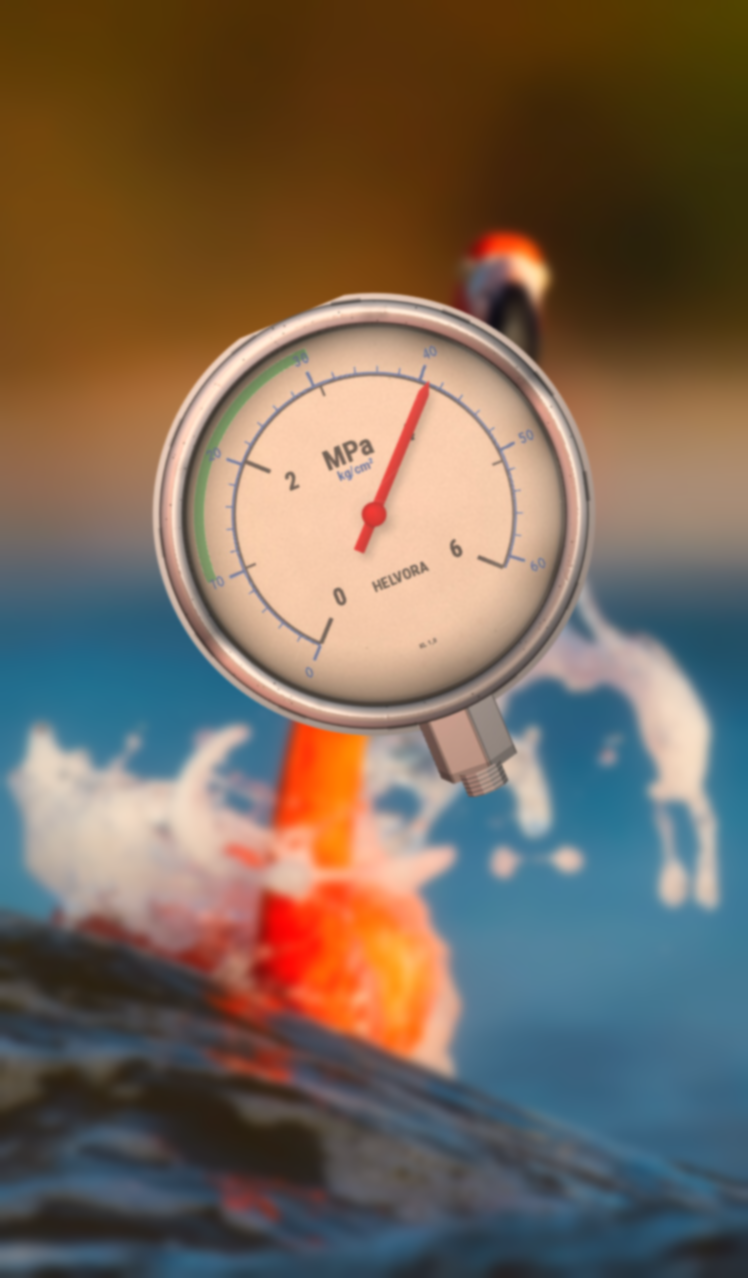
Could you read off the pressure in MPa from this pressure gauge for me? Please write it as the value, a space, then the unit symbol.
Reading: 4 MPa
